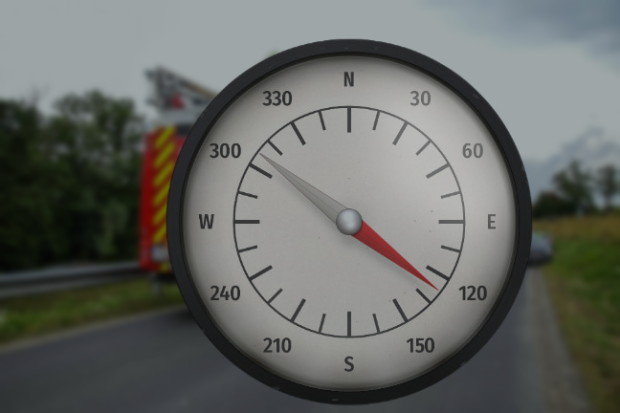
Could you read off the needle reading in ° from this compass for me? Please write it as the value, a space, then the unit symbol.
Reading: 127.5 °
